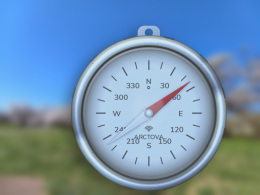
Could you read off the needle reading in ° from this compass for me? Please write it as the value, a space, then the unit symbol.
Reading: 52.5 °
